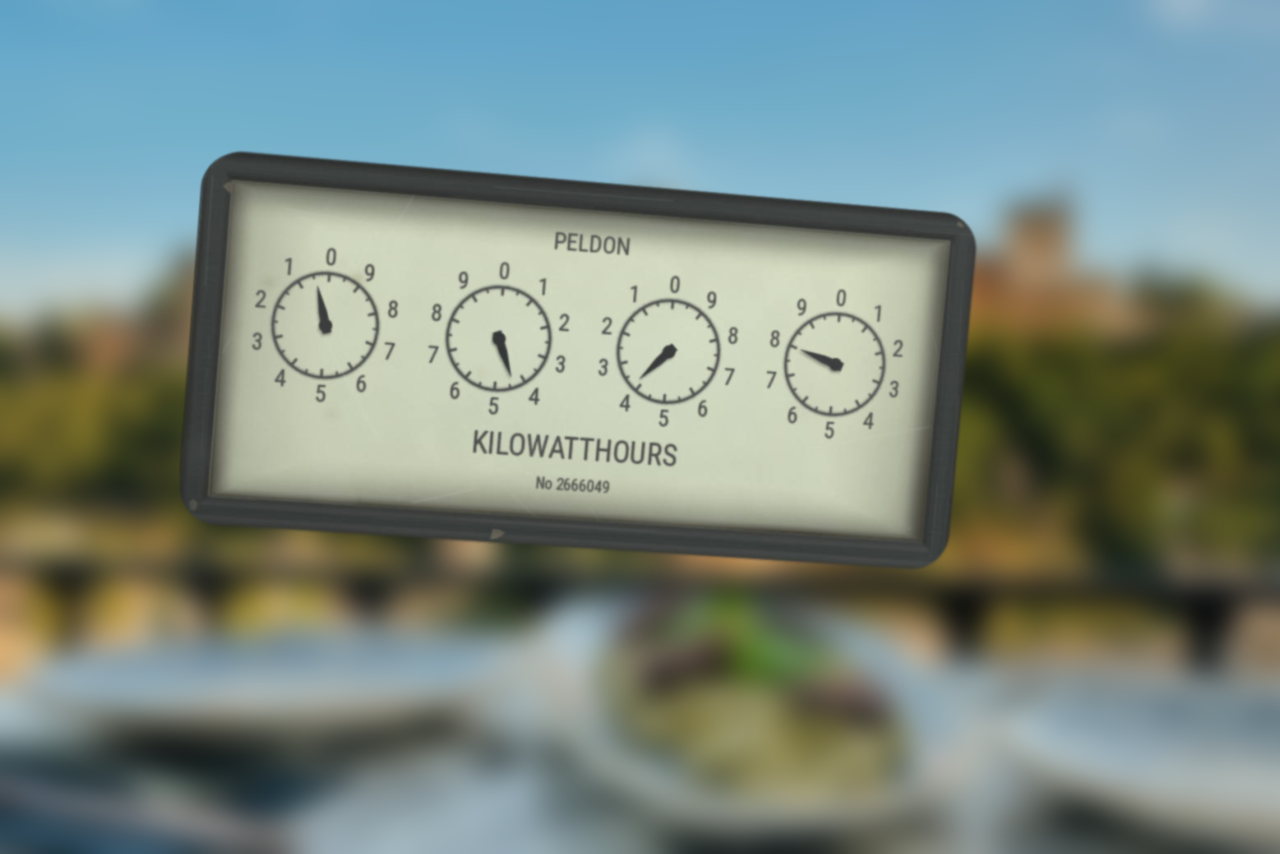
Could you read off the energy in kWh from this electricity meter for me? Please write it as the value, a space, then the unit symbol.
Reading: 438 kWh
